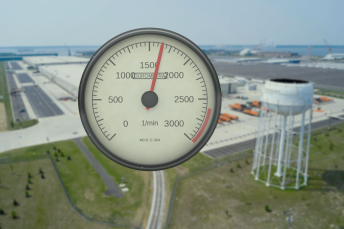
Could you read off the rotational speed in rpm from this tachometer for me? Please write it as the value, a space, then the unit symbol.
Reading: 1650 rpm
